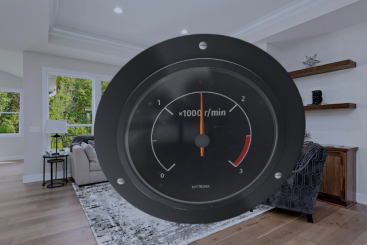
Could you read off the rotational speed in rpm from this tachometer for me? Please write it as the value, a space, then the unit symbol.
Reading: 1500 rpm
